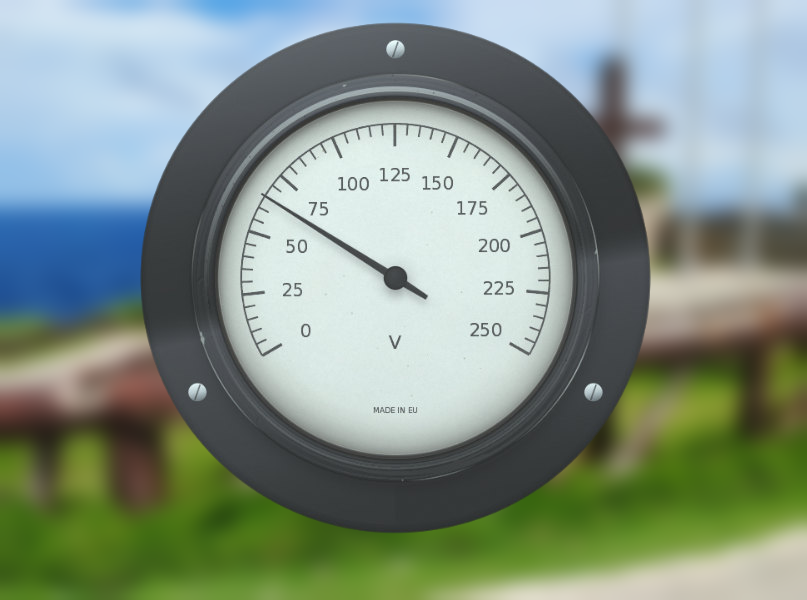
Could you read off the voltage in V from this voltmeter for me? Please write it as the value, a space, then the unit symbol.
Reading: 65 V
